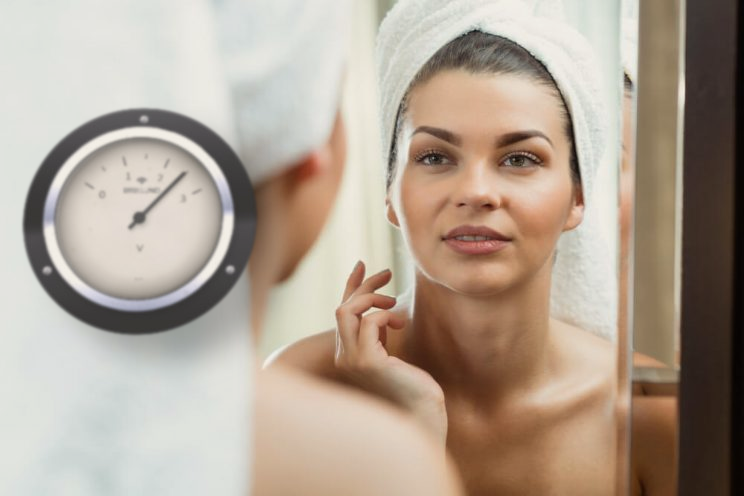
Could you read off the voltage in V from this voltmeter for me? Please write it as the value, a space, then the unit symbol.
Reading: 2.5 V
